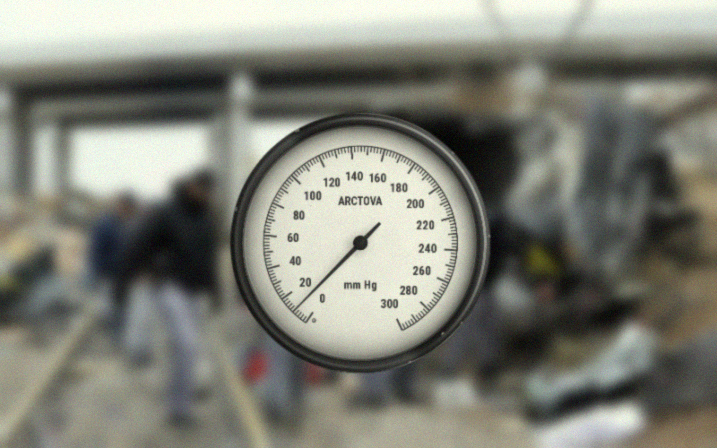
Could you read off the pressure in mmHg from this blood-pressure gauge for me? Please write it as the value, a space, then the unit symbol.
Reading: 10 mmHg
